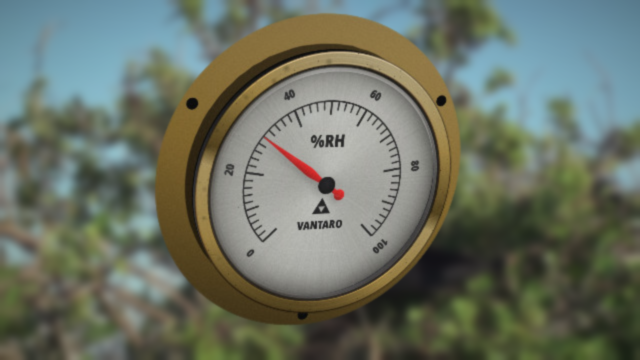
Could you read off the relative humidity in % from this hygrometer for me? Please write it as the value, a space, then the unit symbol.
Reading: 30 %
